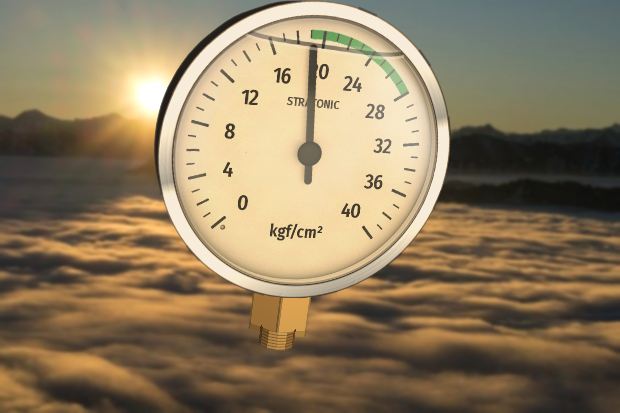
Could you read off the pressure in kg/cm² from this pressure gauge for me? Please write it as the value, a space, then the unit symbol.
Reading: 19 kg/cm²
